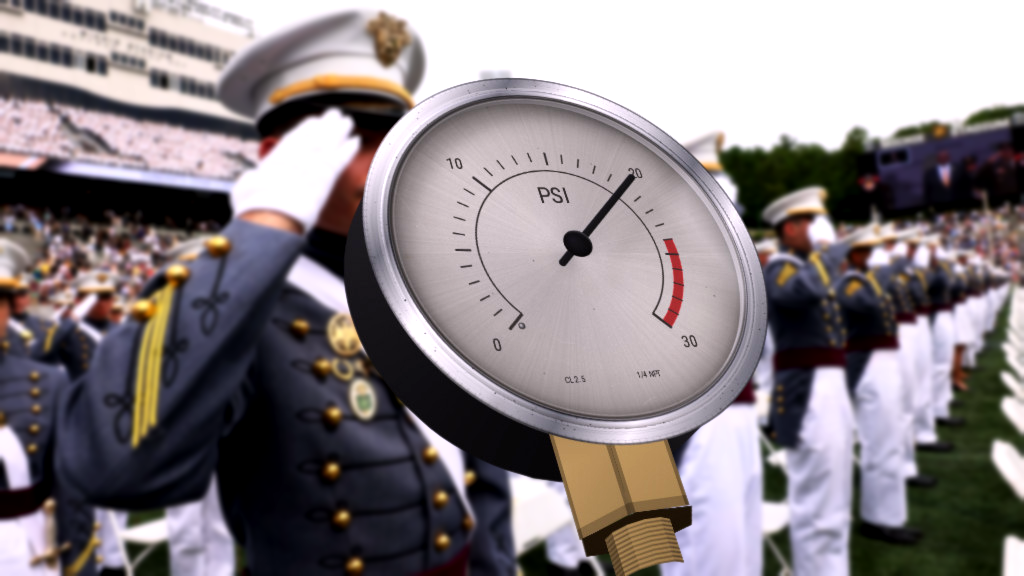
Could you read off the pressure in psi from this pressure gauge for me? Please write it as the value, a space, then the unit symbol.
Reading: 20 psi
